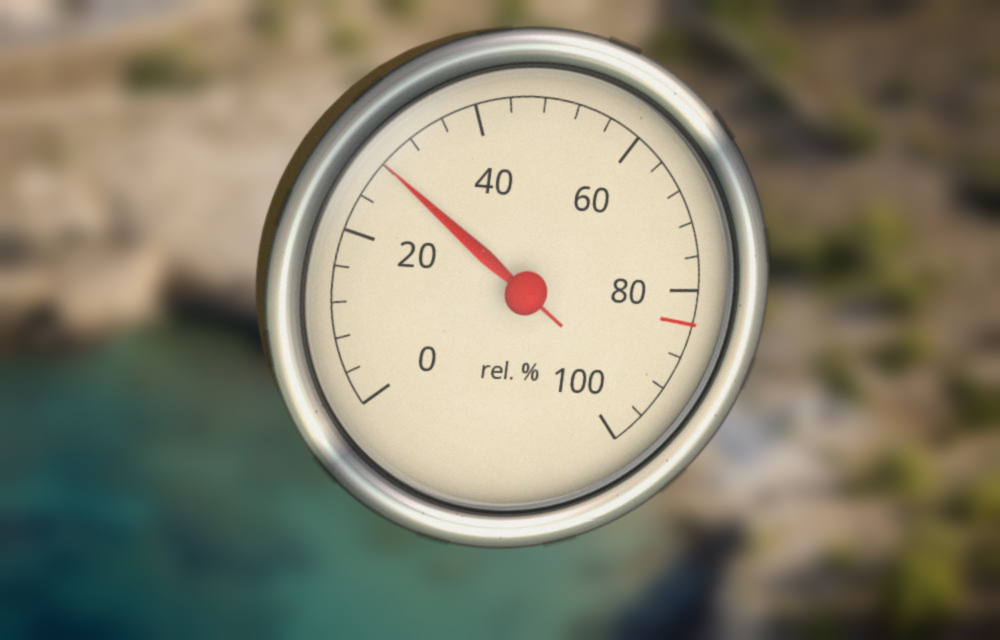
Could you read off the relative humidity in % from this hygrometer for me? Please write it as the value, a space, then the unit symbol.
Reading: 28 %
